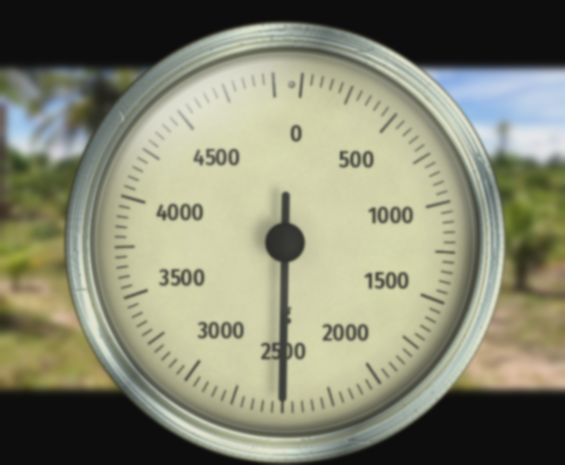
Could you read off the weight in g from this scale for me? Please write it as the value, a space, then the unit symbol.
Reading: 2500 g
